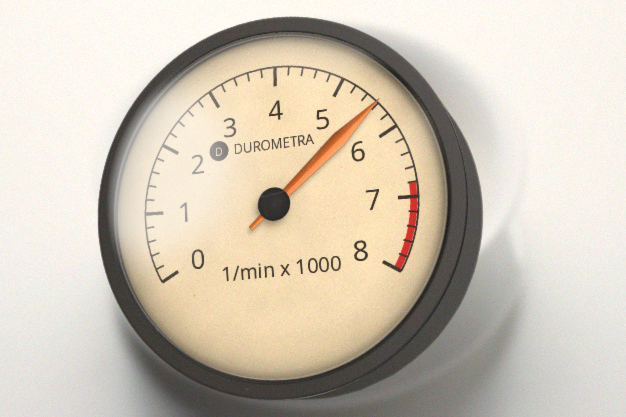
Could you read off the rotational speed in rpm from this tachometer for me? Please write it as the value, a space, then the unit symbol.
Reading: 5600 rpm
